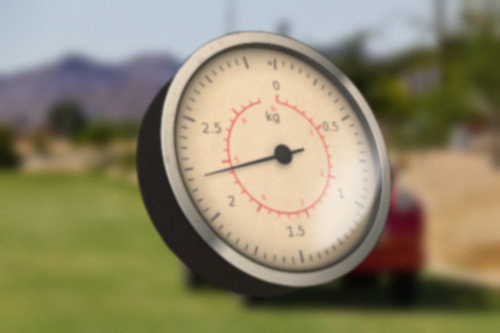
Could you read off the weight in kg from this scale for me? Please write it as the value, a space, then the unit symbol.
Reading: 2.2 kg
